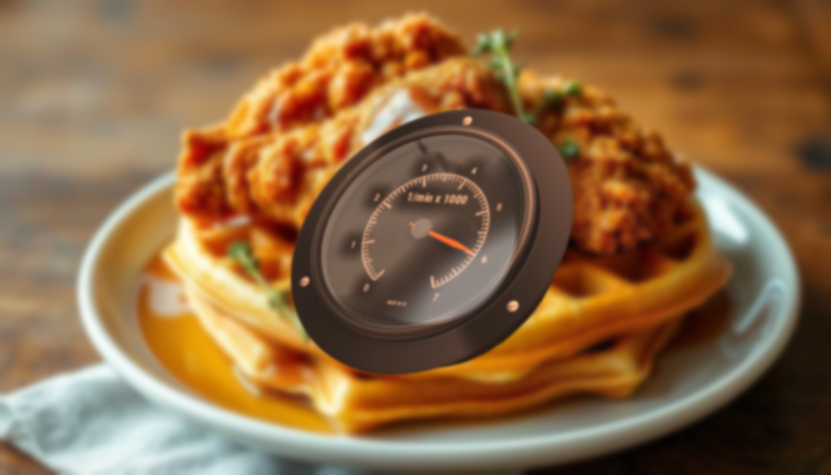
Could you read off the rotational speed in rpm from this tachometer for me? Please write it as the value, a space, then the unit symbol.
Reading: 6000 rpm
